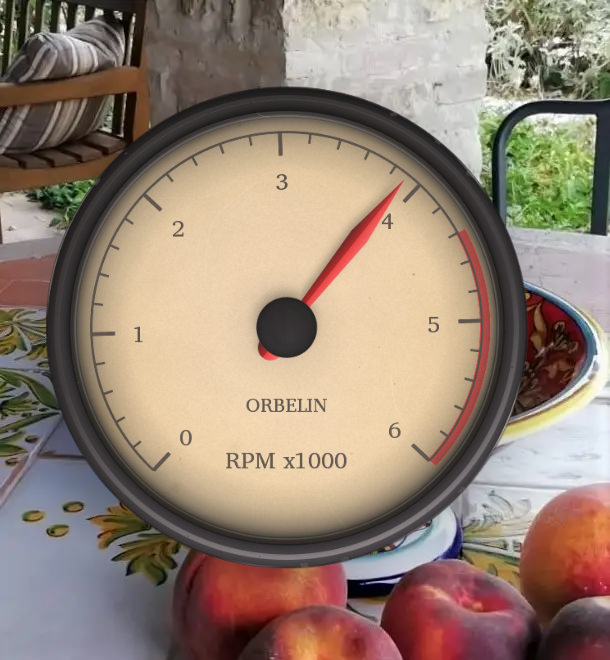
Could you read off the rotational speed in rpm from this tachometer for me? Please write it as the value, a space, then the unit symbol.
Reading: 3900 rpm
